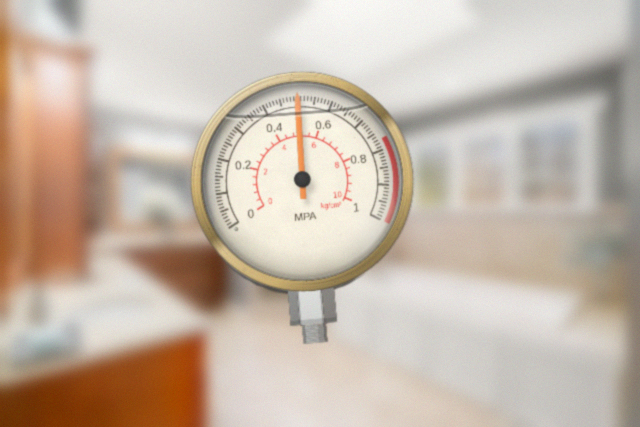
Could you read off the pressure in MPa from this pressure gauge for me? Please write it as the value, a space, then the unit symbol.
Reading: 0.5 MPa
